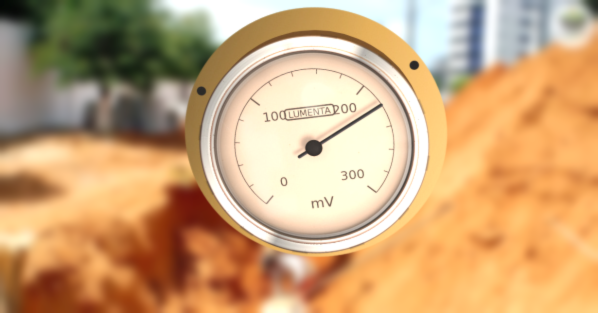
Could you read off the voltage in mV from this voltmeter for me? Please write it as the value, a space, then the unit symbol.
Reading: 220 mV
